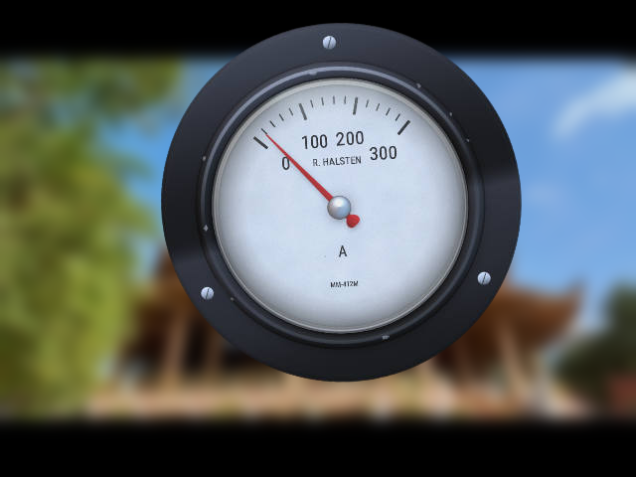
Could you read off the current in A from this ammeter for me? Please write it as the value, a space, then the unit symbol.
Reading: 20 A
